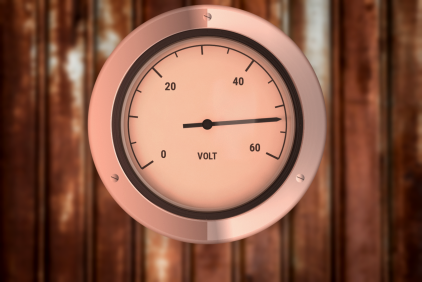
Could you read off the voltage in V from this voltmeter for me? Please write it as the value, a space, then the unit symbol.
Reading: 52.5 V
